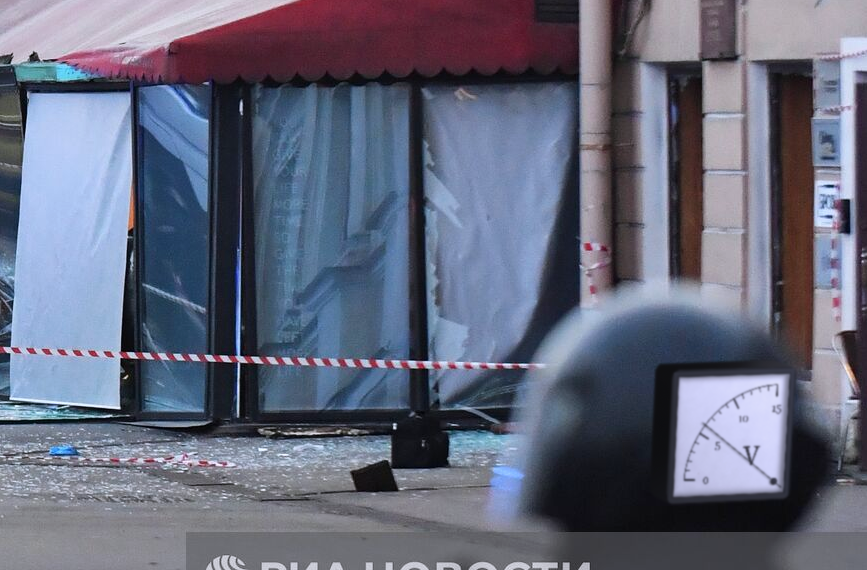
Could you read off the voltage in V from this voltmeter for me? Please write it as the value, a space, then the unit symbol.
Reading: 6 V
